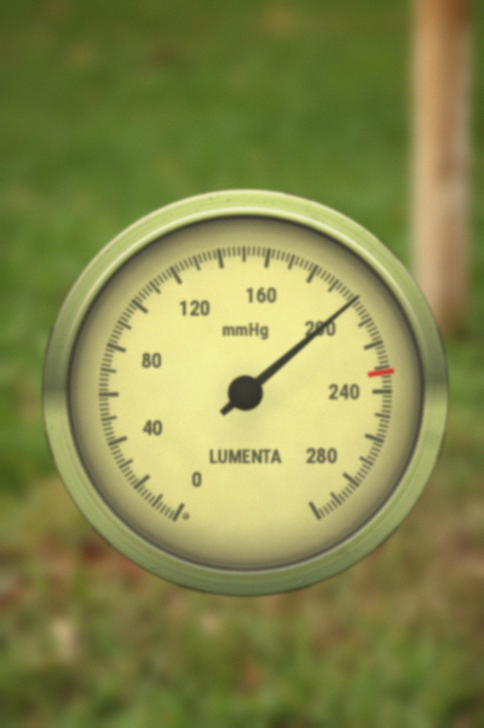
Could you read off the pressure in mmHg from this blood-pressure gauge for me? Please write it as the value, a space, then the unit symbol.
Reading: 200 mmHg
